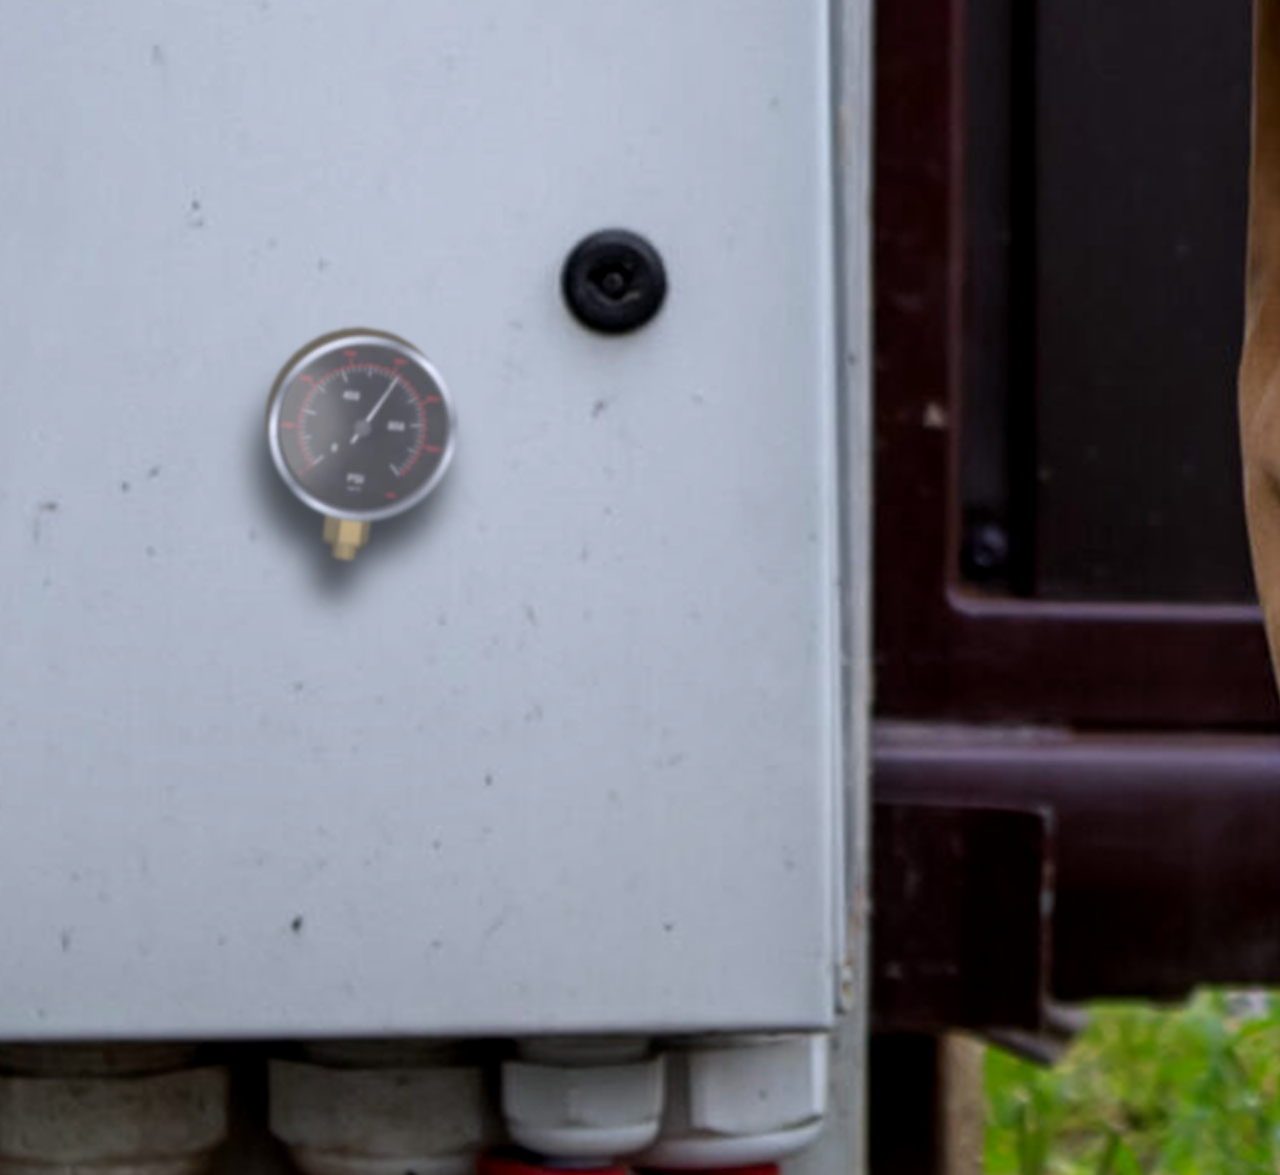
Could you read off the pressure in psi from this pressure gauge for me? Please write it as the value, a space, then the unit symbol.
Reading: 600 psi
